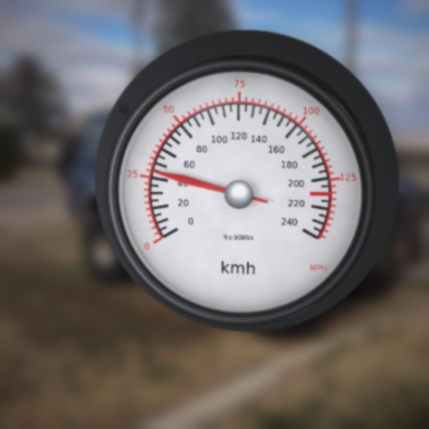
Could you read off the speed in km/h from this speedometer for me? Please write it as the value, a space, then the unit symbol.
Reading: 45 km/h
